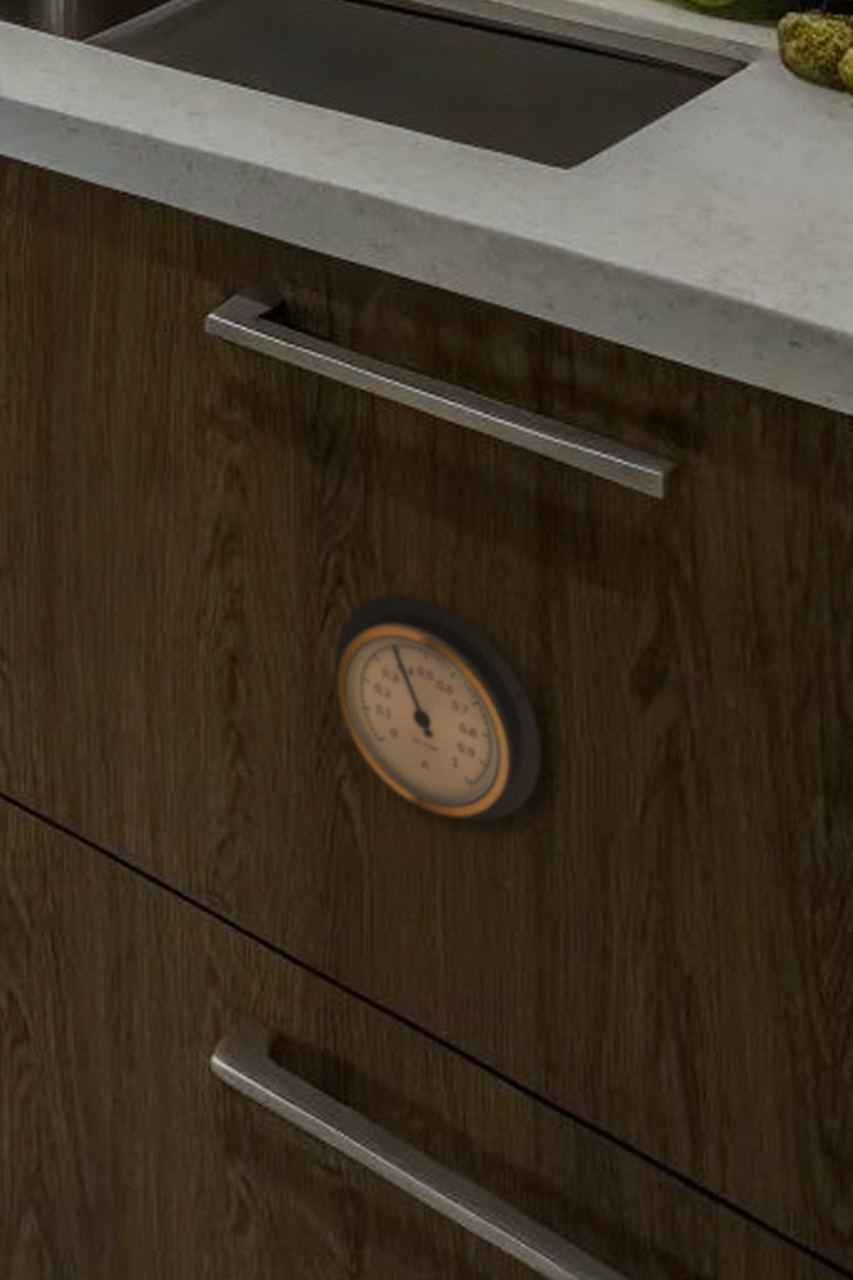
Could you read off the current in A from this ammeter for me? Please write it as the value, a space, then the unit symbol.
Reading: 0.4 A
